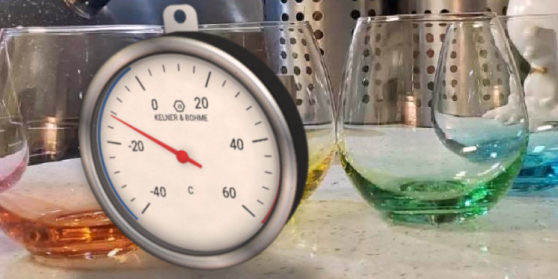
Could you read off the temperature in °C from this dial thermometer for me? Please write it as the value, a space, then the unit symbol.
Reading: -12 °C
